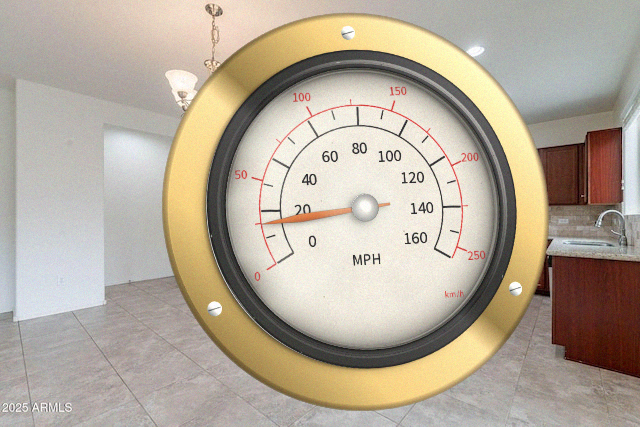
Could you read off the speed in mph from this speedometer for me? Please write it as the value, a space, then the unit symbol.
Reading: 15 mph
